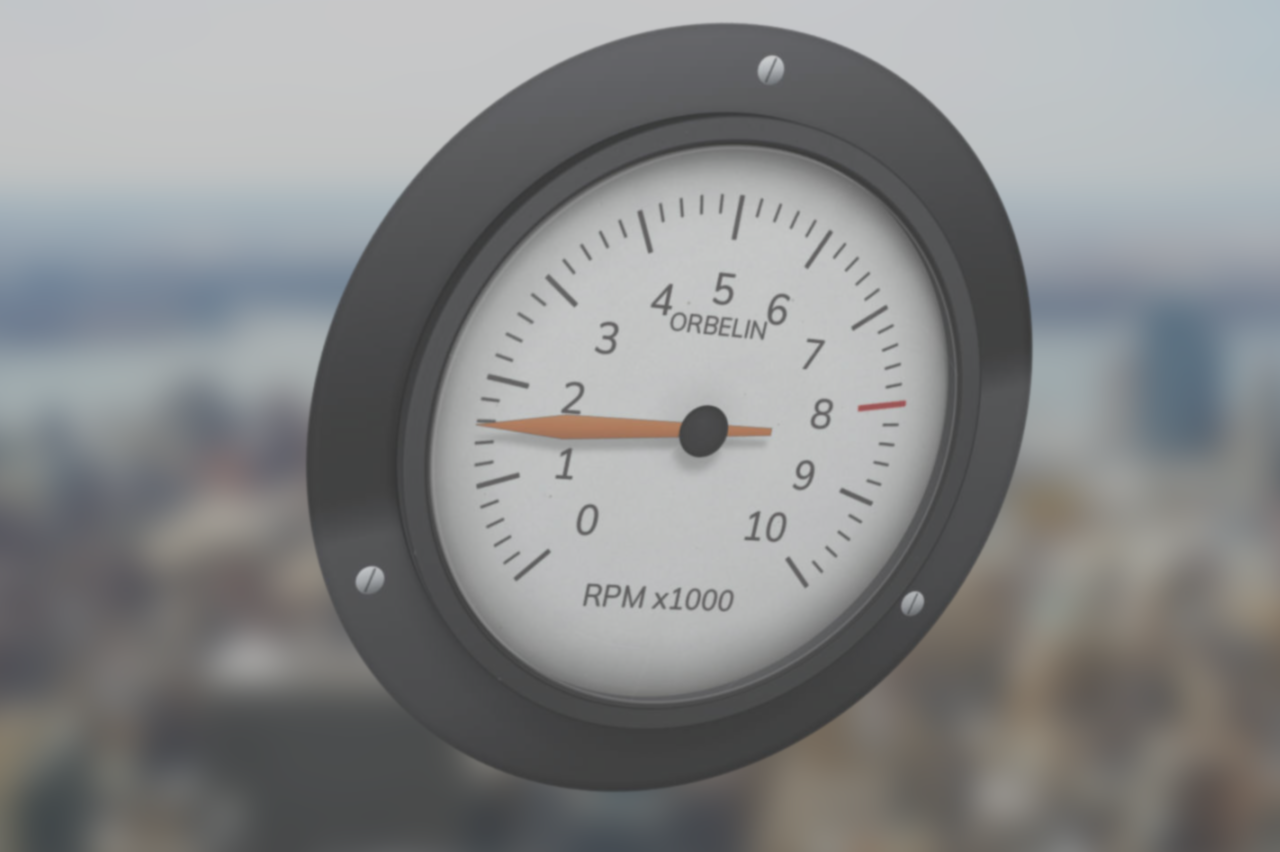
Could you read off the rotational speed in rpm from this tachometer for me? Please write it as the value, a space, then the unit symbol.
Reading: 1600 rpm
